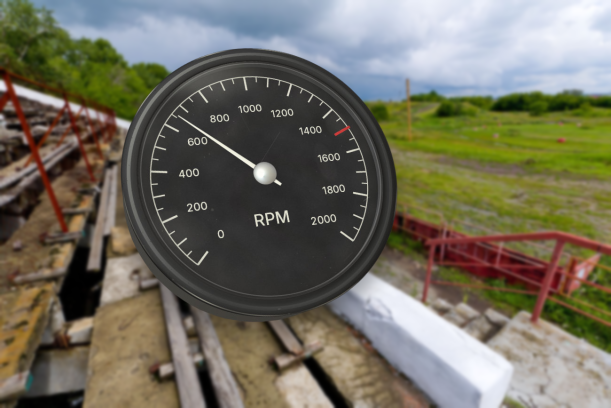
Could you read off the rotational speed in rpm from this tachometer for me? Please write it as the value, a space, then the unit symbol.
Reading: 650 rpm
